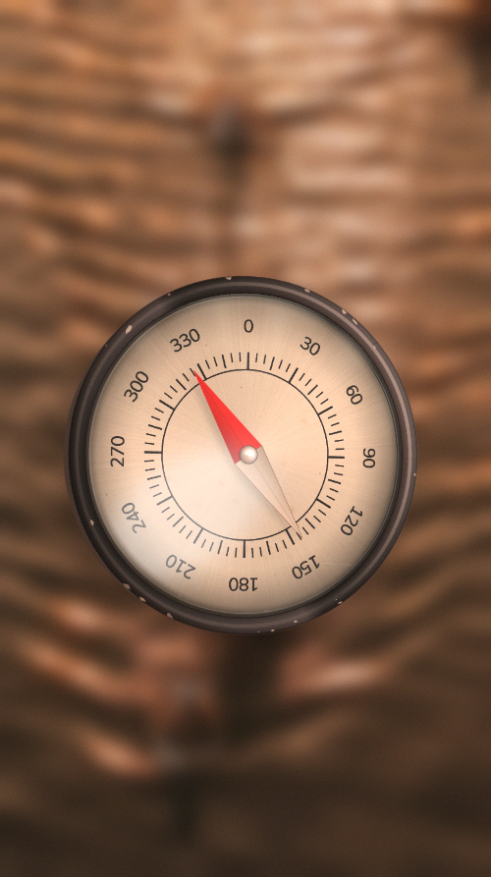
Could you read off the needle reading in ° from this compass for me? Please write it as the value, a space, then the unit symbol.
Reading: 325 °
